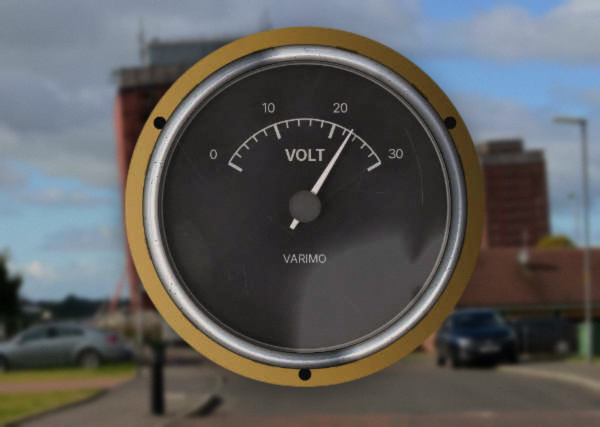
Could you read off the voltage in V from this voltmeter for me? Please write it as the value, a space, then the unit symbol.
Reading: 23 V
